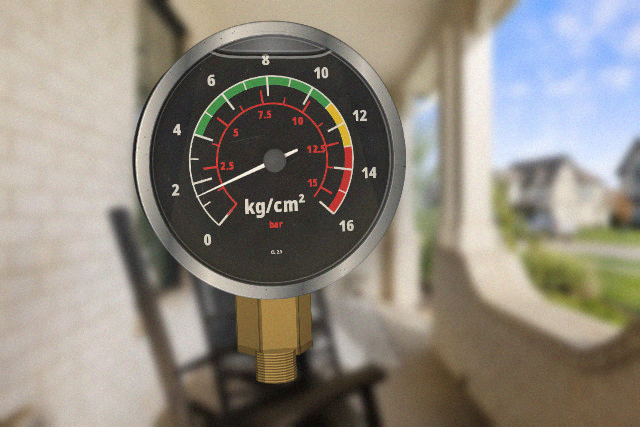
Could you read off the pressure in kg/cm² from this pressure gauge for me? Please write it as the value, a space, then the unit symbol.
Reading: 1.5 kg/cm²
